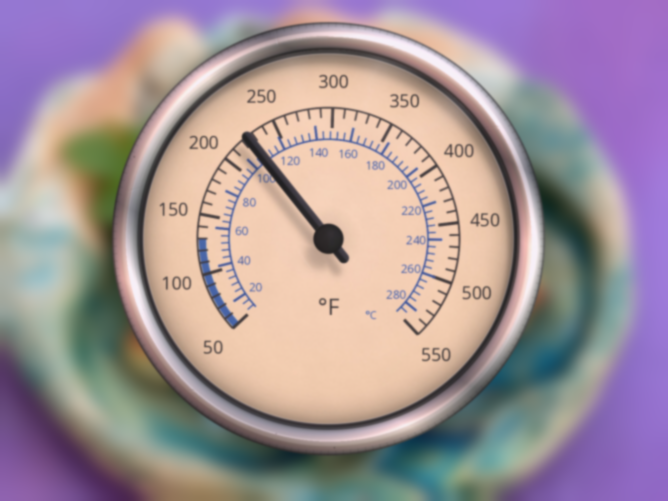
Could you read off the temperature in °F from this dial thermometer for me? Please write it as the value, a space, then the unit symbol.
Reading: 225 °F
